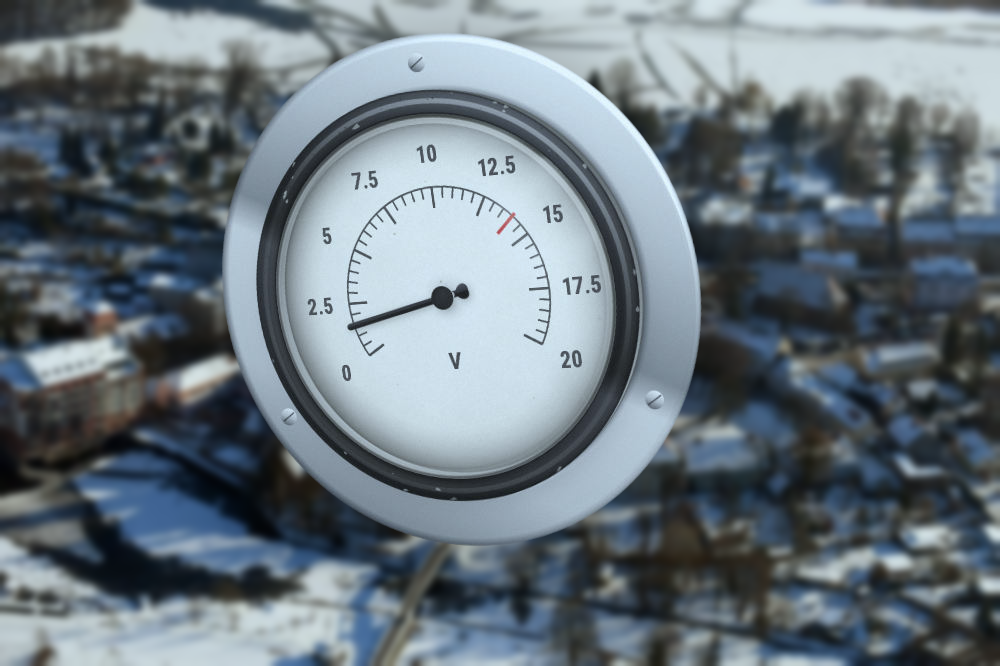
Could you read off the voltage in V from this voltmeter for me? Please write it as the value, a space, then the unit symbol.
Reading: 1.5 V
